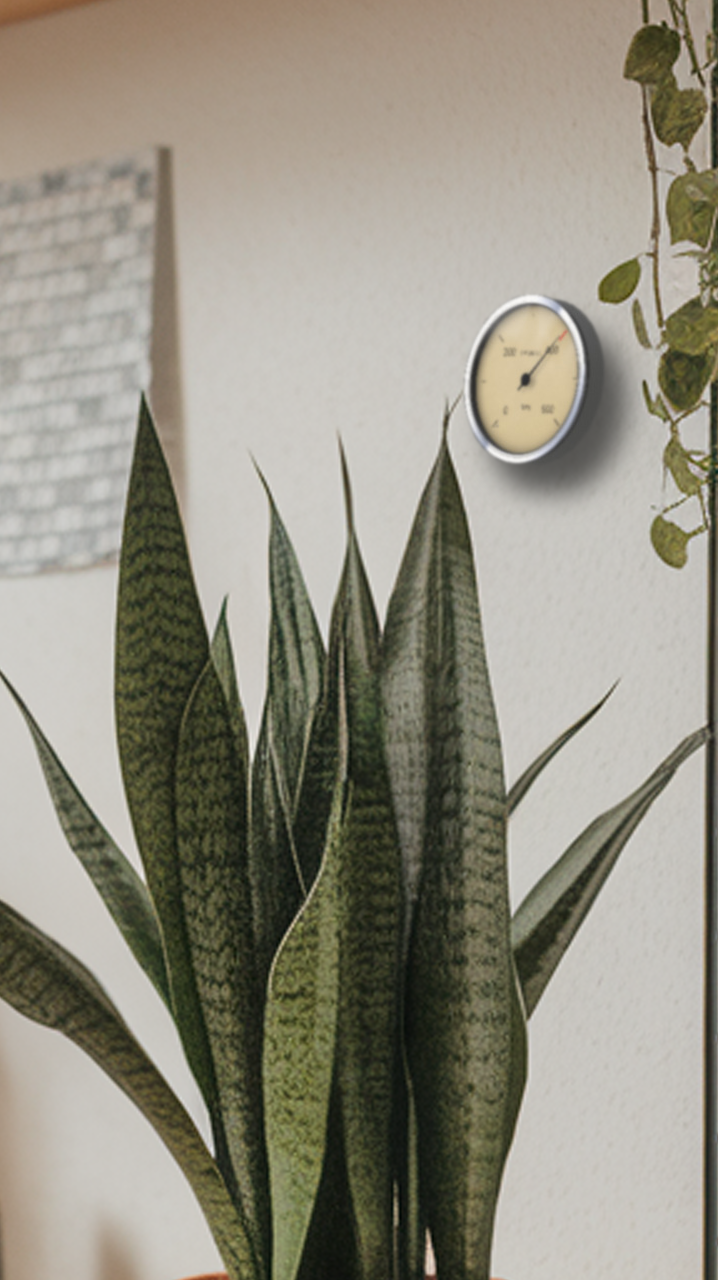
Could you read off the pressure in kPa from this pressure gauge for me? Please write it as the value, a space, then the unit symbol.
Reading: 400 kPa
